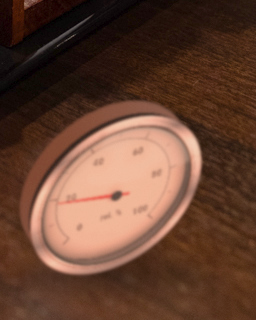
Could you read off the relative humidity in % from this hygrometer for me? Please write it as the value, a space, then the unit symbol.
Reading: 20 %
